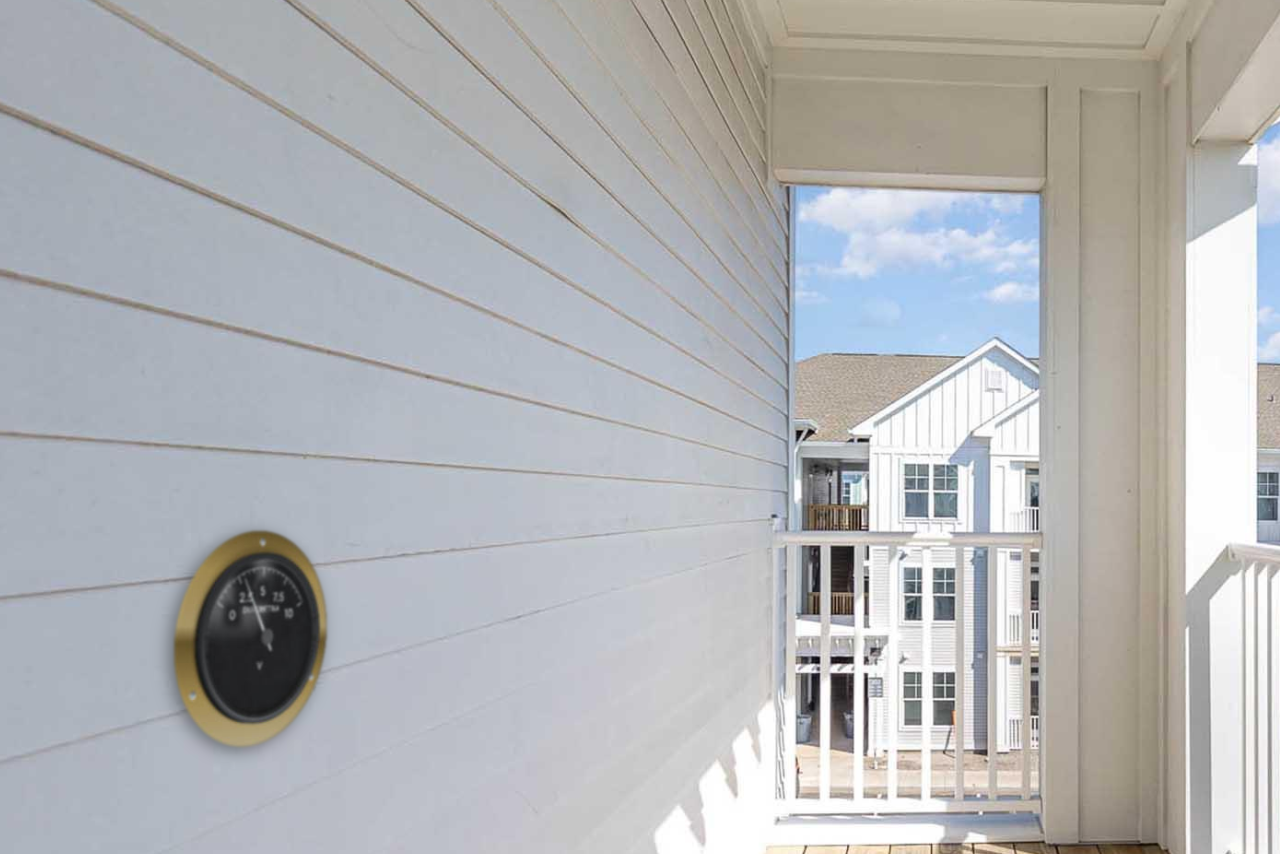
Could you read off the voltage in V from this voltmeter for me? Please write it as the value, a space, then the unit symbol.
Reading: 2.5 V
